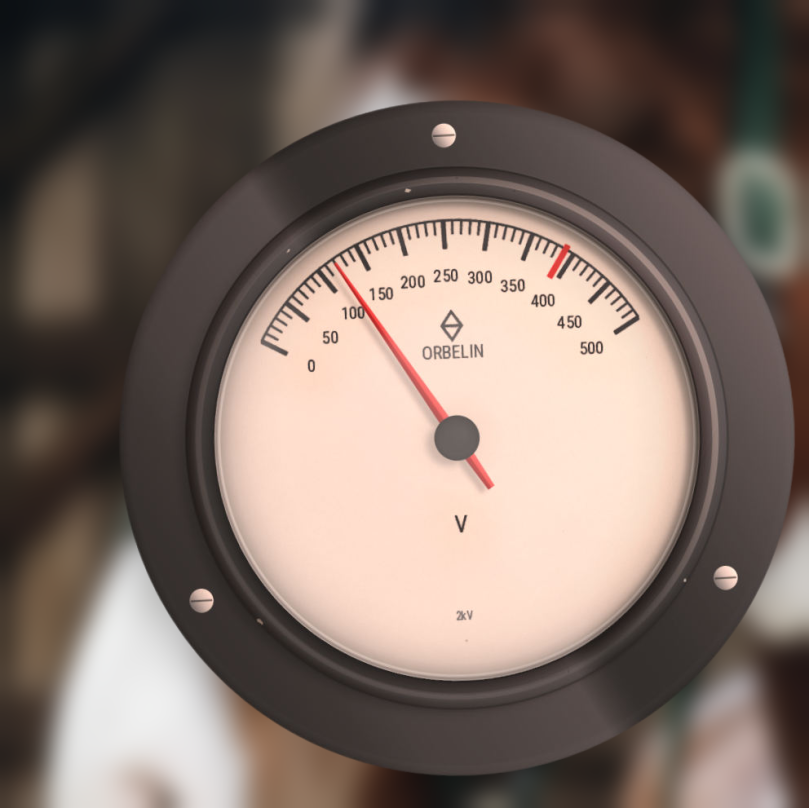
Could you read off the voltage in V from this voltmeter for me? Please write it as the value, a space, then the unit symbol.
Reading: 120 V
